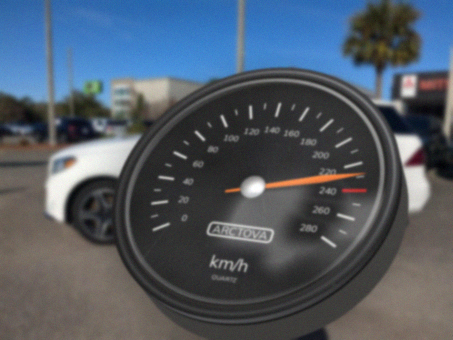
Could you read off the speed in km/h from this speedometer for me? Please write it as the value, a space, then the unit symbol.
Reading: 230 km/h
